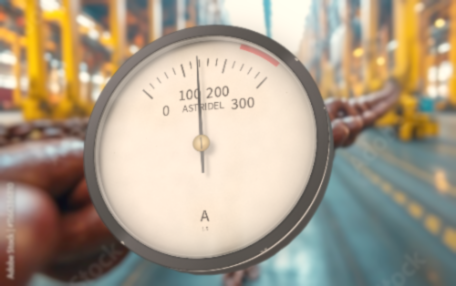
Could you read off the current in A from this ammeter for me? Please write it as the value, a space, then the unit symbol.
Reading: 140 A
